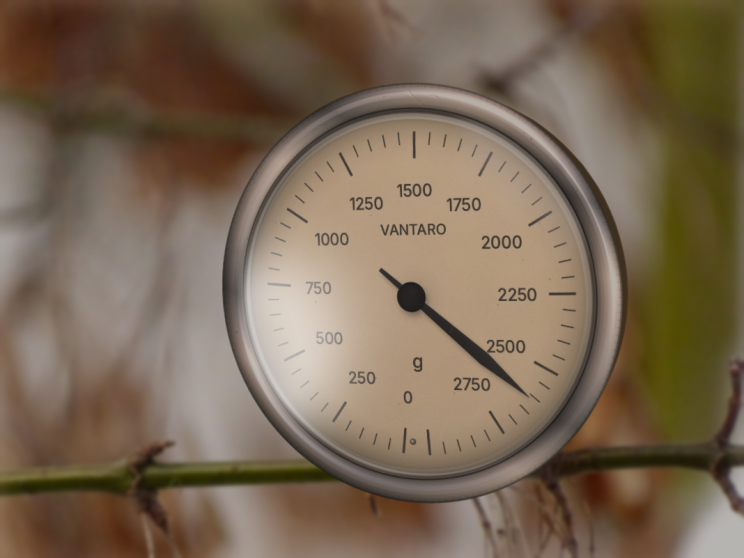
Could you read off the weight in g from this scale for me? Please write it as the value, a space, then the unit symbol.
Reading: 2600 g
